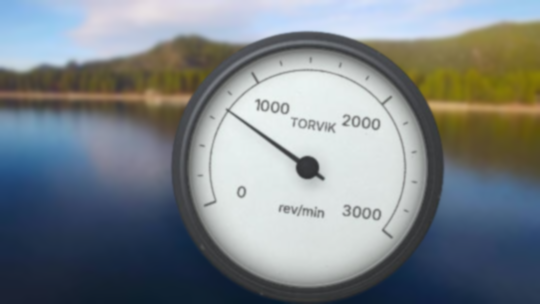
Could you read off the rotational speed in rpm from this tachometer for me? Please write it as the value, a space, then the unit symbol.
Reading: 700 rpm
